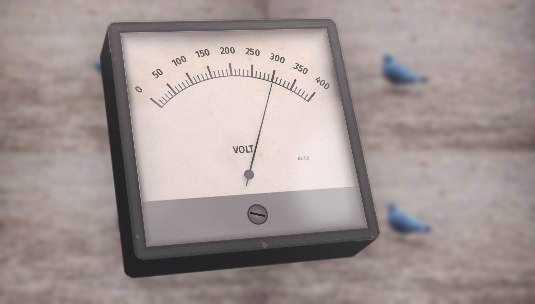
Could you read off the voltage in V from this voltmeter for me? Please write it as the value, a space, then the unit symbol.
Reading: 300 V
